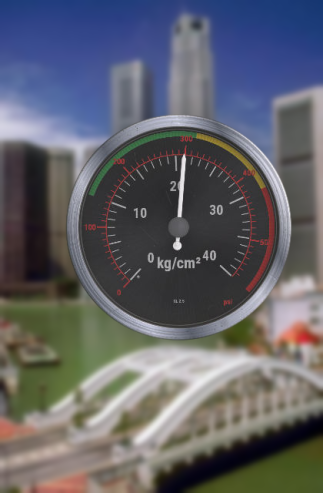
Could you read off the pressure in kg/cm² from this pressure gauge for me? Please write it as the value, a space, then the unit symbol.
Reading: 21 kg/cm²
